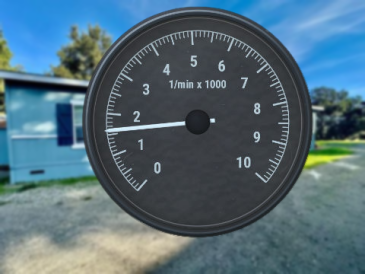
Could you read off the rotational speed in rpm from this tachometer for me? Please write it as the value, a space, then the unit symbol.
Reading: 1600 rpm
